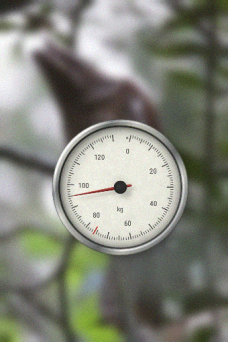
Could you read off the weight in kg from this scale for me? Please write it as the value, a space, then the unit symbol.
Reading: 95 kg
